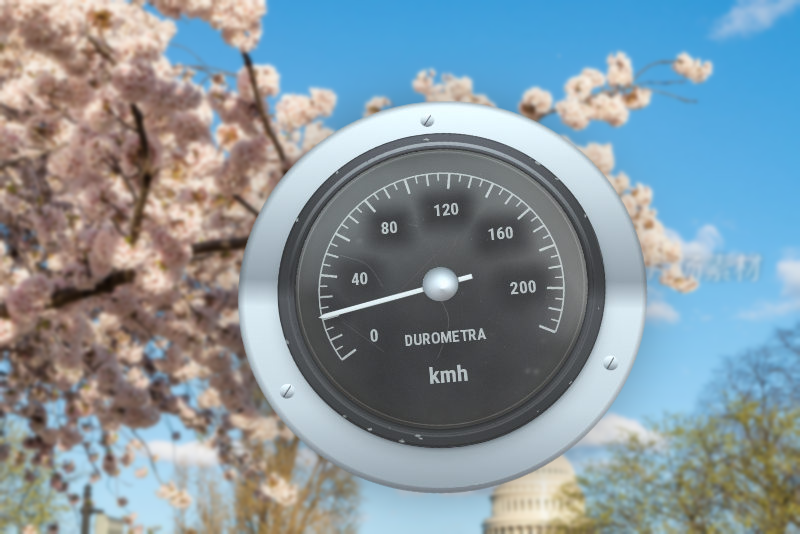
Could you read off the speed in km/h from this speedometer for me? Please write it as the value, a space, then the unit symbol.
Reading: 20 km/h
